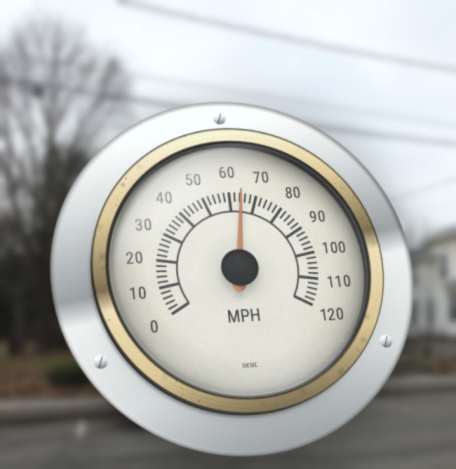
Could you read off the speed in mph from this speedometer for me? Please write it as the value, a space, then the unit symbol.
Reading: 64 mph
